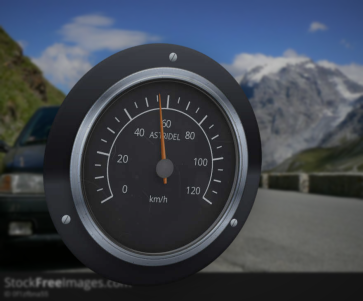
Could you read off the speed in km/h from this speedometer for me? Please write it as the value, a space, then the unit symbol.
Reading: 55 km/h
